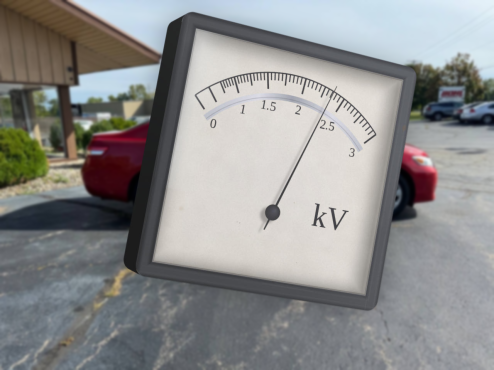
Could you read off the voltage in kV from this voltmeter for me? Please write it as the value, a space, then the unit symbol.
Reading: 2.35 kV
